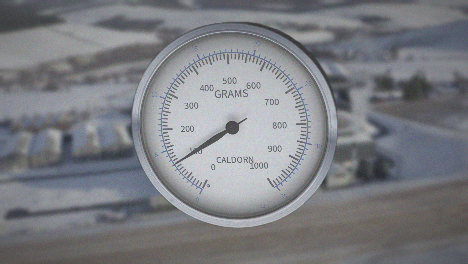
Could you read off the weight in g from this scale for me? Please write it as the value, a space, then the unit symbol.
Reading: 100 g
